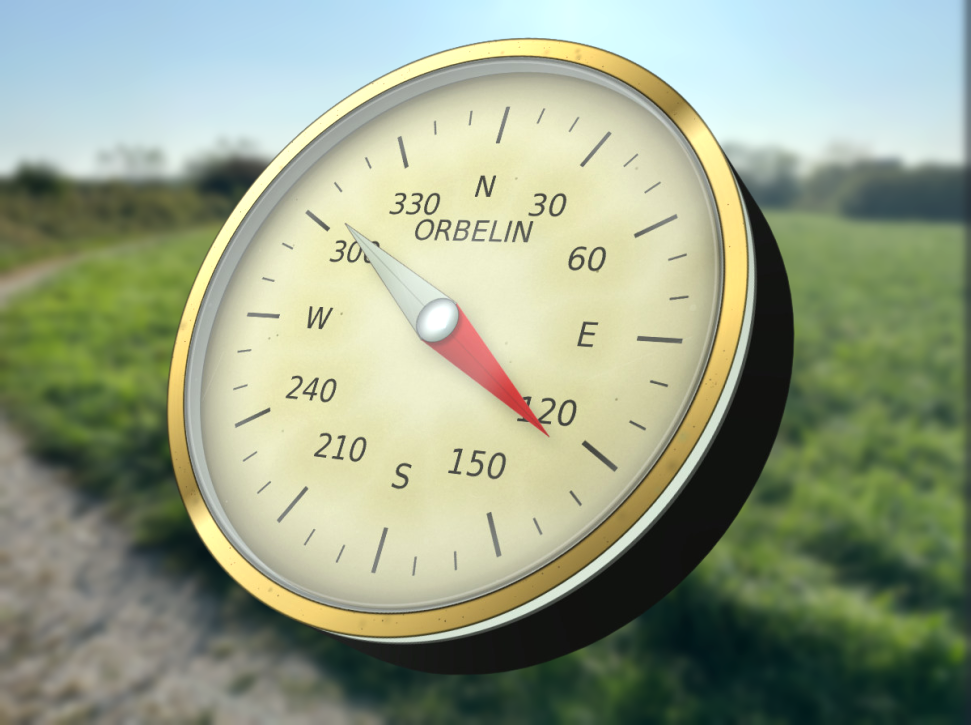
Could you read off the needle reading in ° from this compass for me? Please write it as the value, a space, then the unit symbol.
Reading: 125 °
